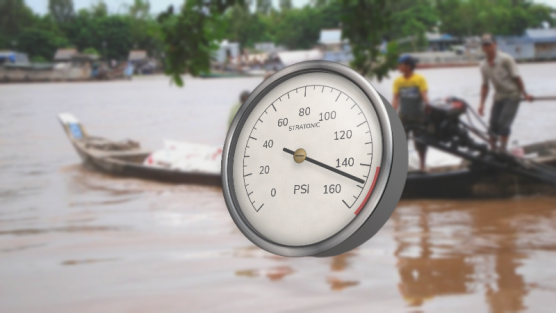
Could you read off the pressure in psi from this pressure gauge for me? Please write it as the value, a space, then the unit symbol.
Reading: 147.5 psi
